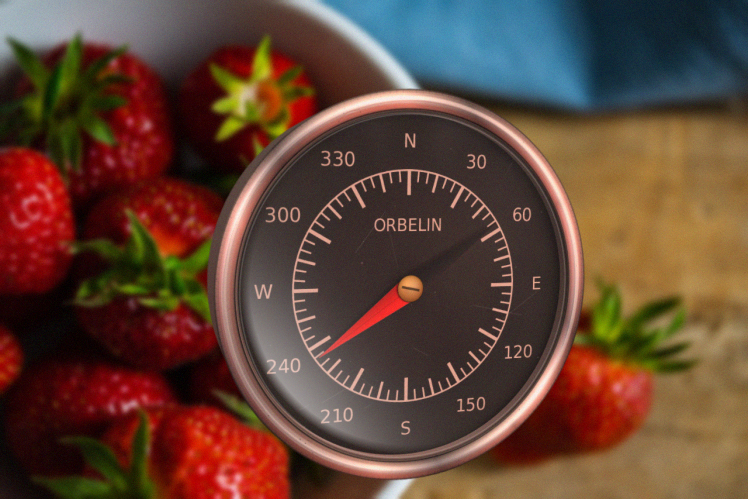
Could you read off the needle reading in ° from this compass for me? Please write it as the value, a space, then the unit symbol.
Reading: 235 °
